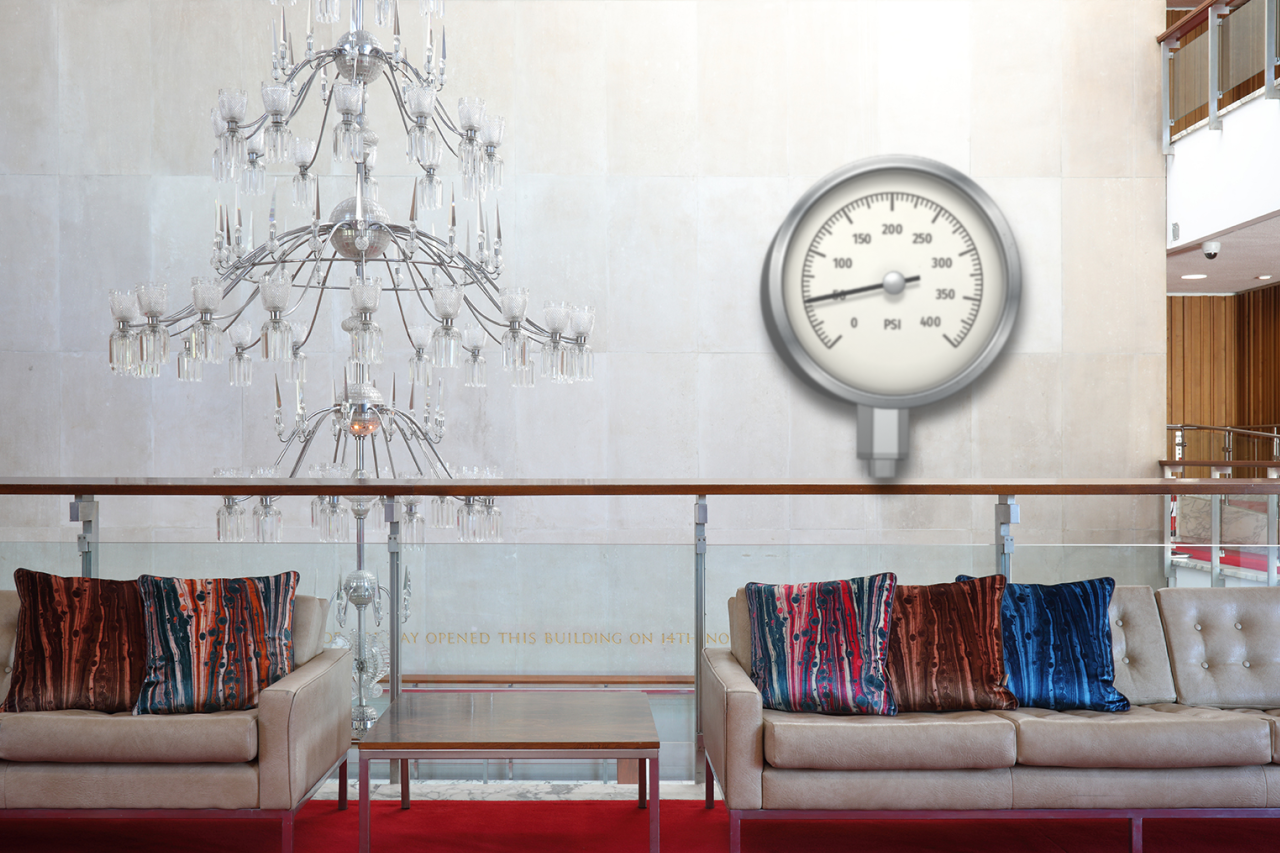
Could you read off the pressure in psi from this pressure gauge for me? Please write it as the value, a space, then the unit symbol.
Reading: 50 psi
